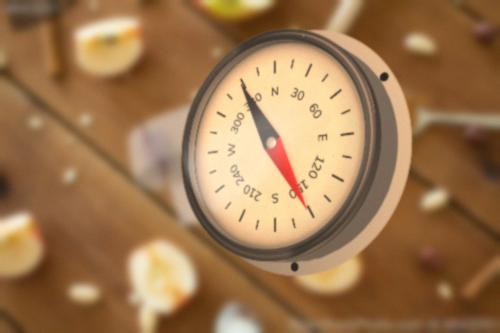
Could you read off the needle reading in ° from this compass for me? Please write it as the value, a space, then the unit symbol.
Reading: 150 °
